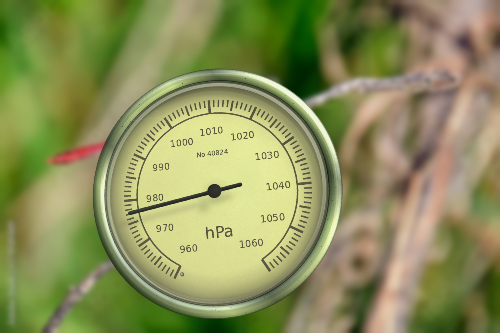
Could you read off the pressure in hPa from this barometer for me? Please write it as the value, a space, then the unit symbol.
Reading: 977 hPa
